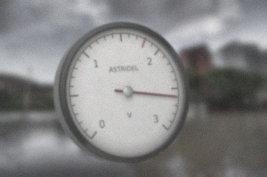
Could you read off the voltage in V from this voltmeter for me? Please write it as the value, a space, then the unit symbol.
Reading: 2.6 V
